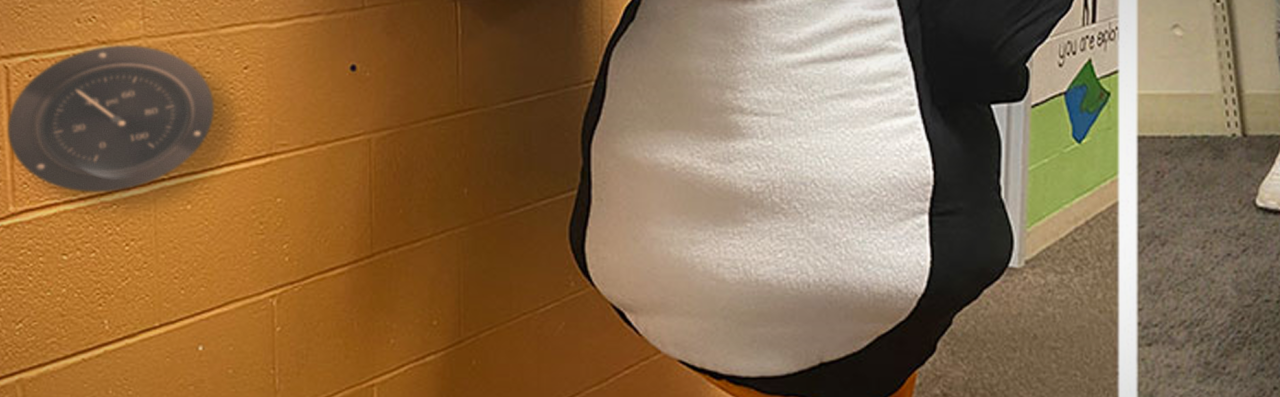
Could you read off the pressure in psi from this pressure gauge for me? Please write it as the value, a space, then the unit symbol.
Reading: 40 psi
